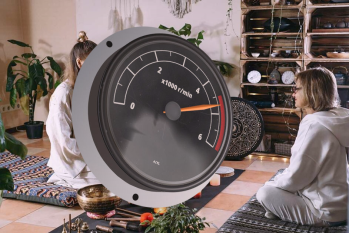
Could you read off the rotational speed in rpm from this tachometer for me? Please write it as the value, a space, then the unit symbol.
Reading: 4750 rpm
